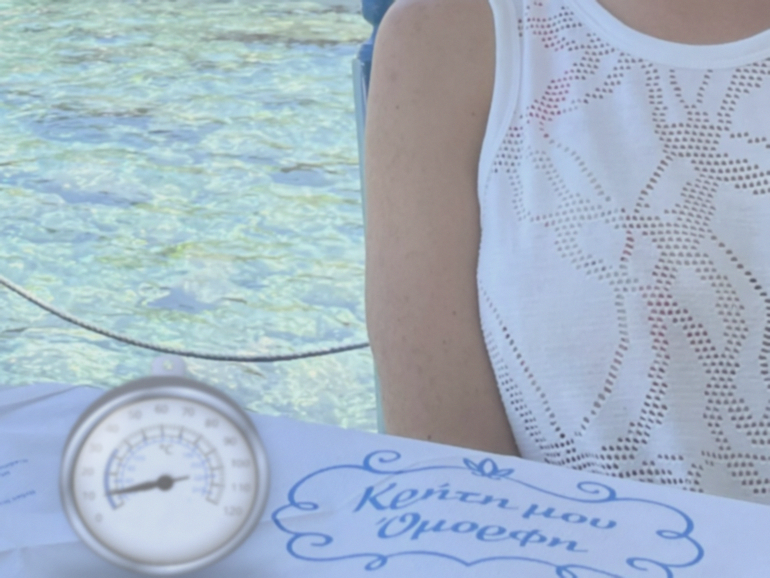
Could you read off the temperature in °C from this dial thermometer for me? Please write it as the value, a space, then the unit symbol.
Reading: 10 °C
